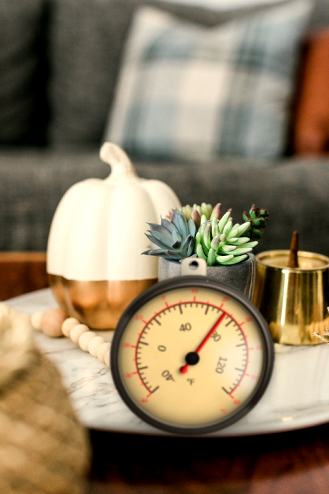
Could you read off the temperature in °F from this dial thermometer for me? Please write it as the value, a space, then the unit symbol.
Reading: 72 °F
